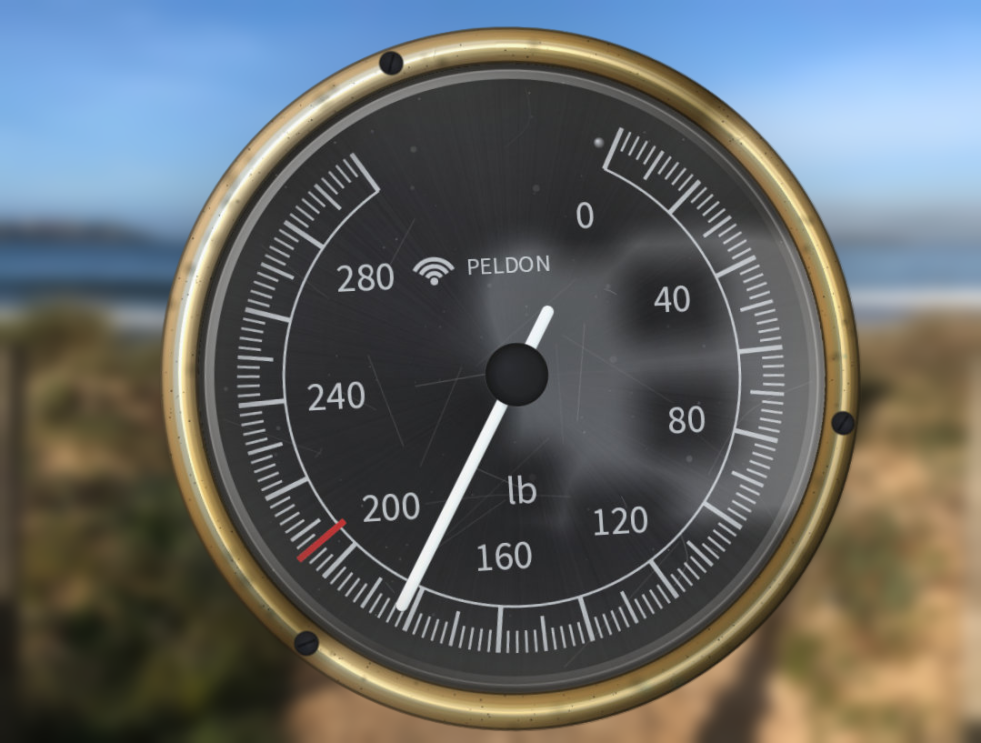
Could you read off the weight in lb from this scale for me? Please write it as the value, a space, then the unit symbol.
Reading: 183 lb
